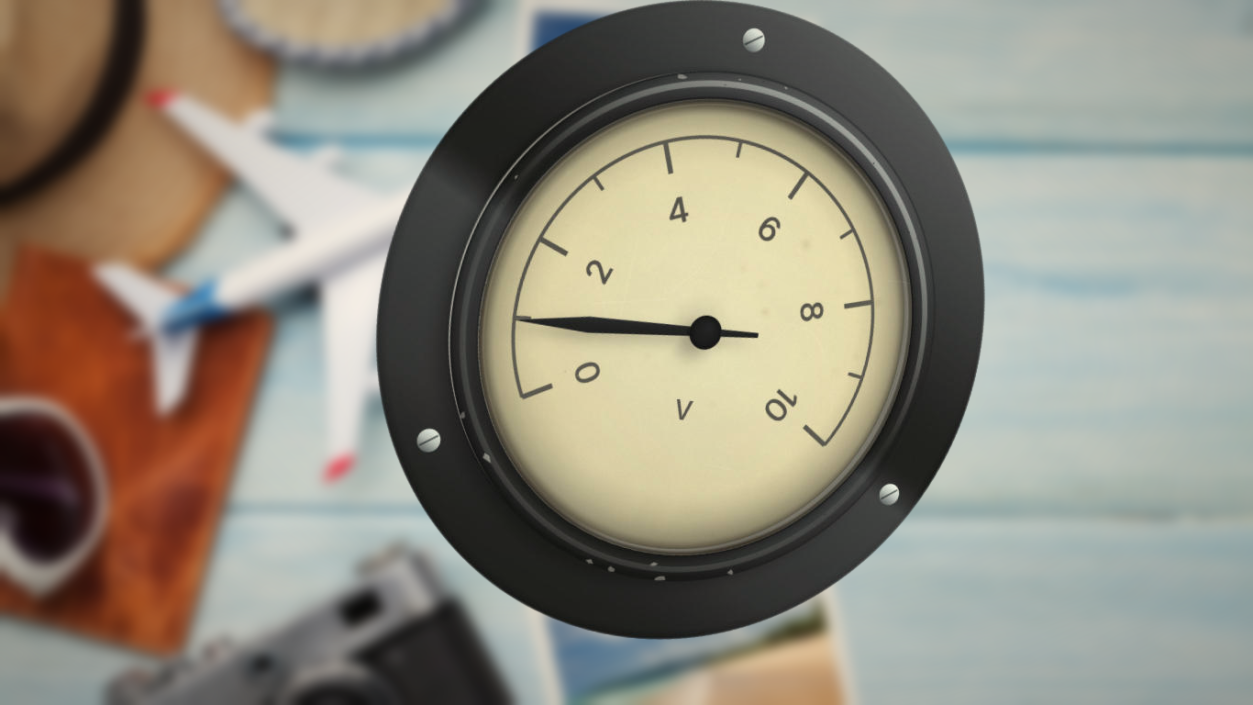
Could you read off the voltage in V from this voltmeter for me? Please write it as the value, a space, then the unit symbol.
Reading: 1 V
